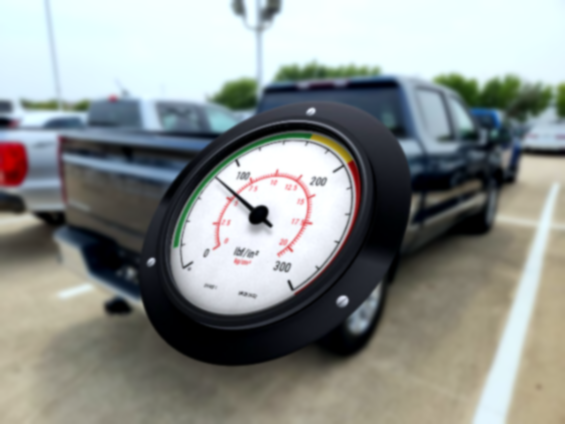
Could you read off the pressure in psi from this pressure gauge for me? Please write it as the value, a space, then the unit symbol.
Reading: 80 psi
